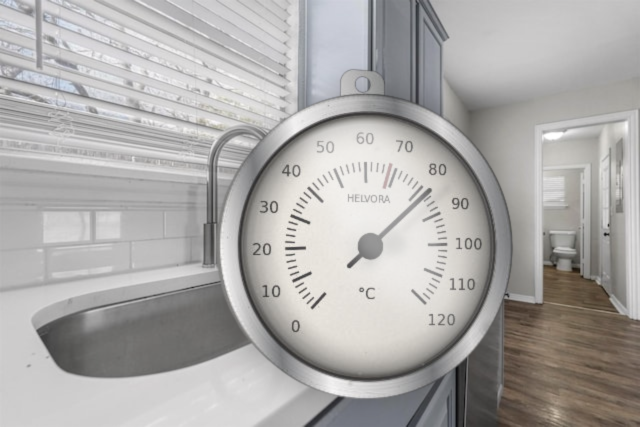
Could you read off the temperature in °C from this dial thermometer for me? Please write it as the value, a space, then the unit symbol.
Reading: 82 °C
